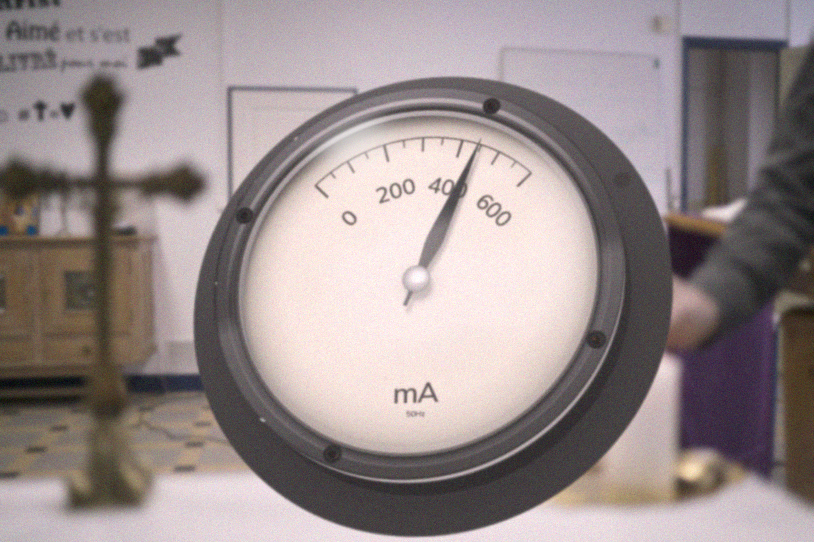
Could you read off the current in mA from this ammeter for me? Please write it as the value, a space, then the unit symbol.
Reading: 450 mA
